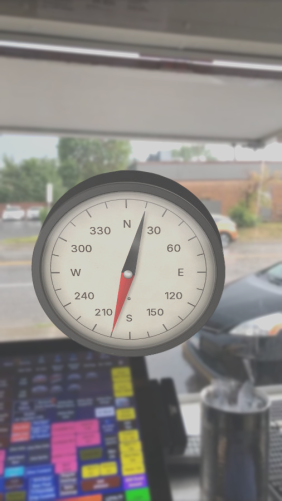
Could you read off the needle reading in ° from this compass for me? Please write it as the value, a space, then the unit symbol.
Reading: 195 °
